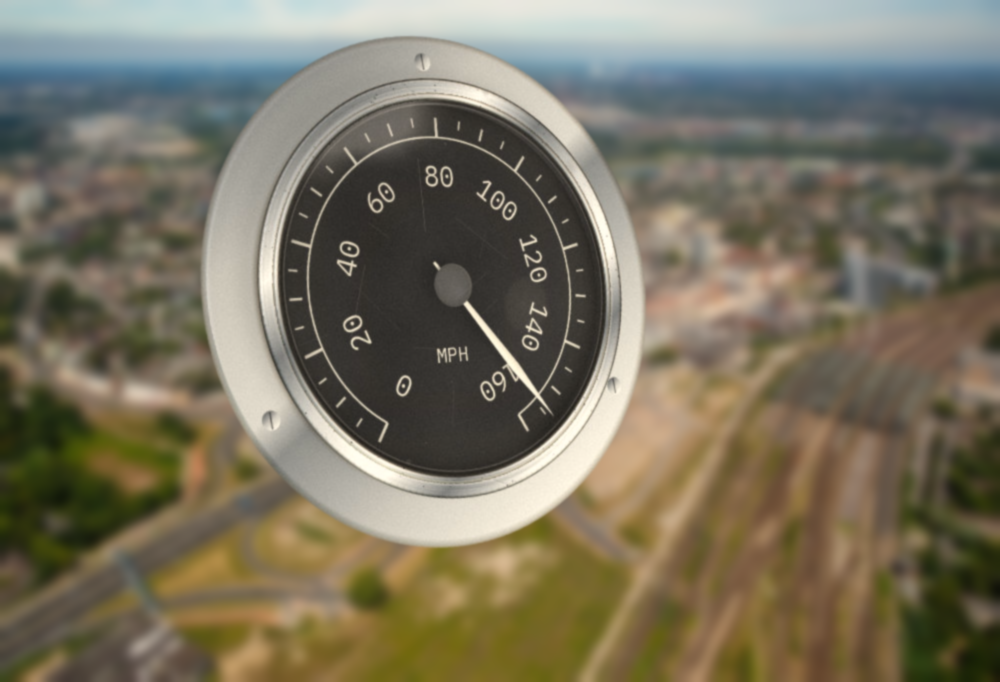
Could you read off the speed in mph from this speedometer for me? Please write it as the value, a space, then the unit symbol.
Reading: 155 mph
